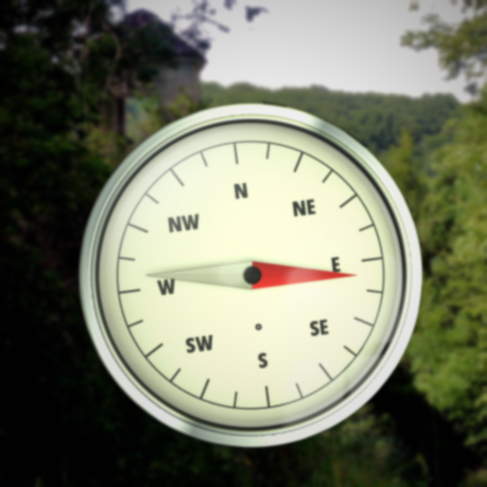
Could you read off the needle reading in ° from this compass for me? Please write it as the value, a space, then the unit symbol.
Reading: 97.5 °
